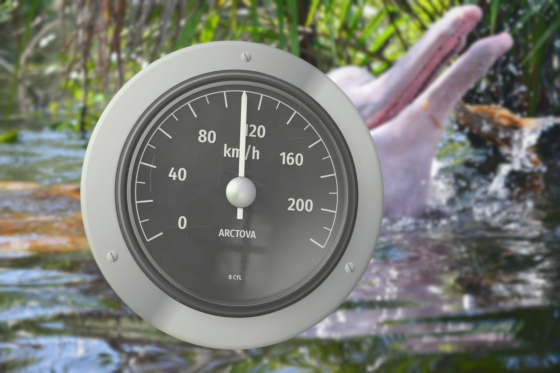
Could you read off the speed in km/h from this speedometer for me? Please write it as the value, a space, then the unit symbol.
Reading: 110 km/h
